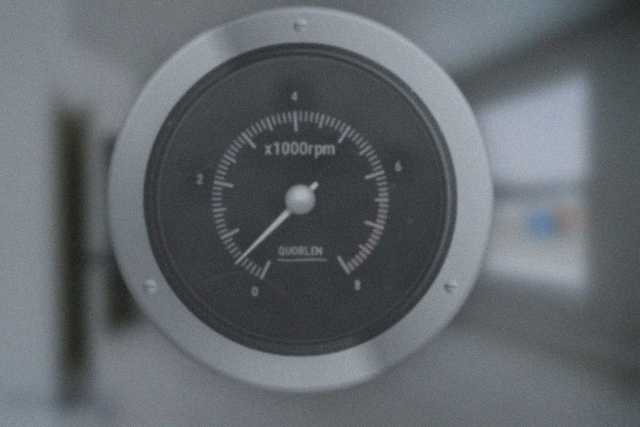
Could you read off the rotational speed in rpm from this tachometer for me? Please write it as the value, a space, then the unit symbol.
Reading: 500 rpm
